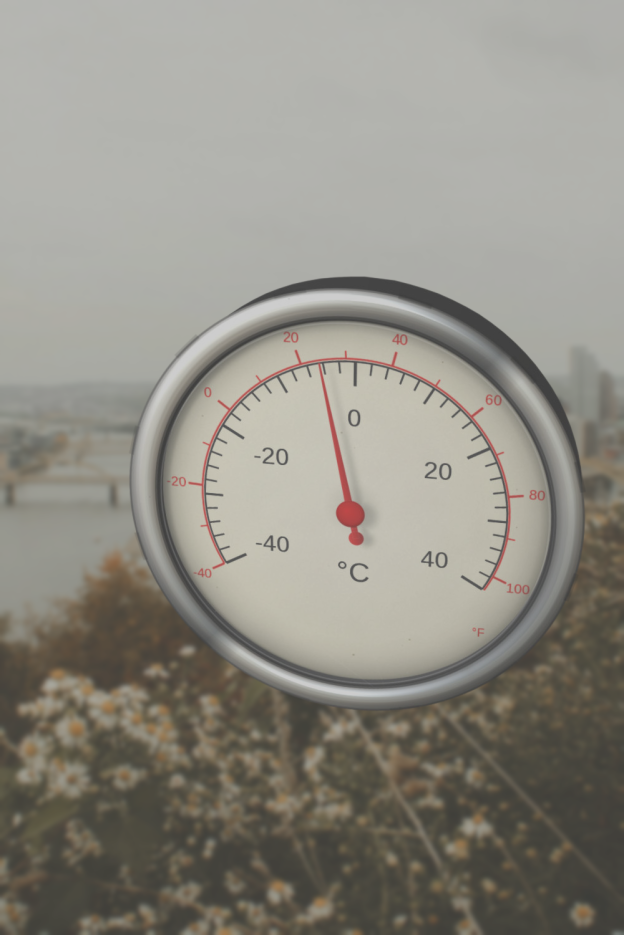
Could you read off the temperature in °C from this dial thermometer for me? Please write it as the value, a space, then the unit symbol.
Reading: -4 °C
